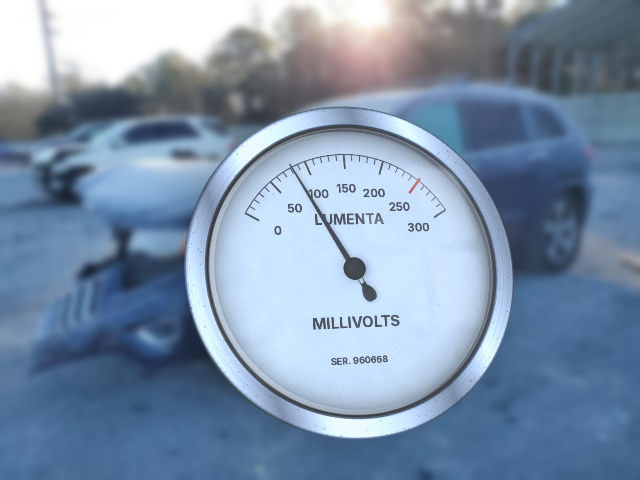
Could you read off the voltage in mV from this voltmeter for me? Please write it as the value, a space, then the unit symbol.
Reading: 80 mV
